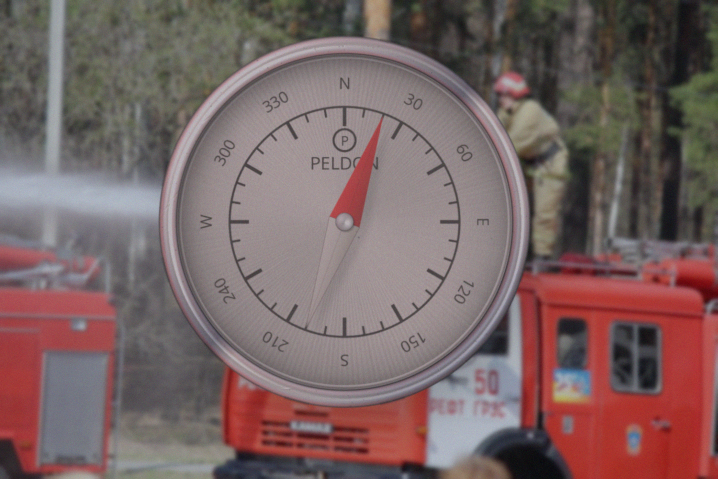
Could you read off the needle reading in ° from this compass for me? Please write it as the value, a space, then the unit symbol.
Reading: 20 °
